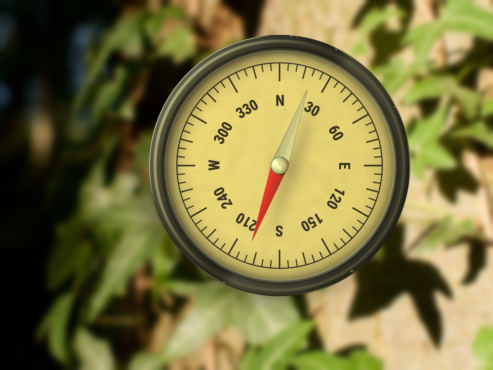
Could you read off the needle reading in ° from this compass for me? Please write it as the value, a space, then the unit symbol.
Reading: 200 °
